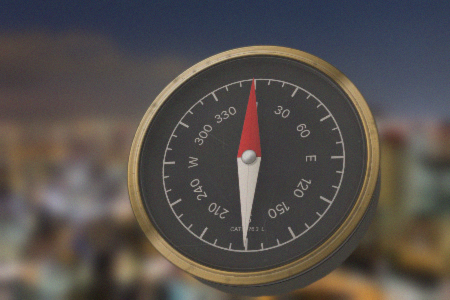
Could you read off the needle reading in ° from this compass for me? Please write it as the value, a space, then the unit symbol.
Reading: 0 °
